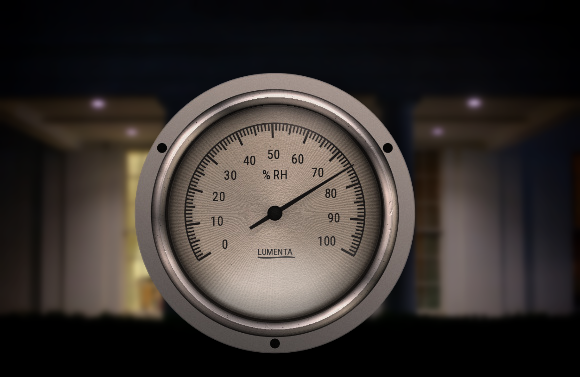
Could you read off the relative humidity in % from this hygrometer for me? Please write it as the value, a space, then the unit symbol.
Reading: 75 %
